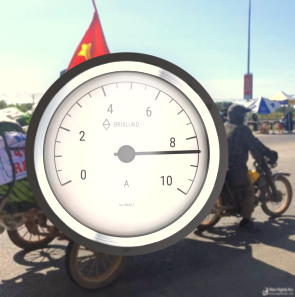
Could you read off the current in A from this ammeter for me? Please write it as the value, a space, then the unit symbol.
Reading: 8.5 A
